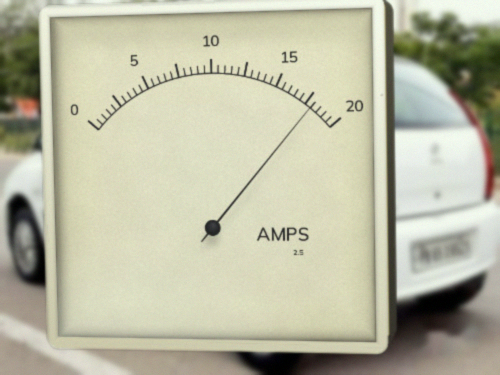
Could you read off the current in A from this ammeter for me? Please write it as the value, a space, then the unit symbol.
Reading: 18 A
